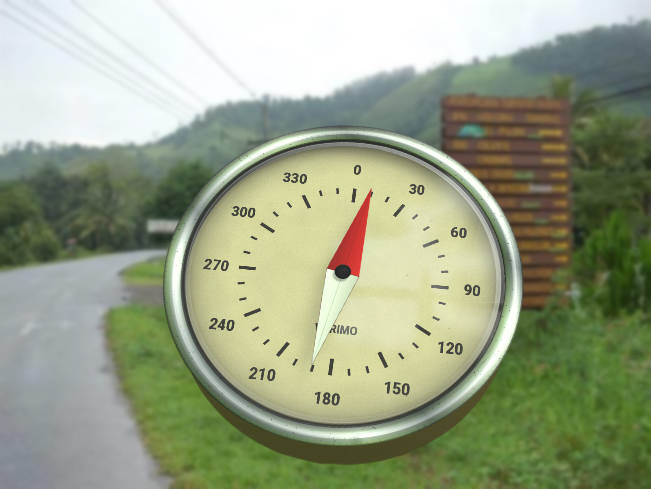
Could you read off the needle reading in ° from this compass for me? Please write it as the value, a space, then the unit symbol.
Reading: 10 °
